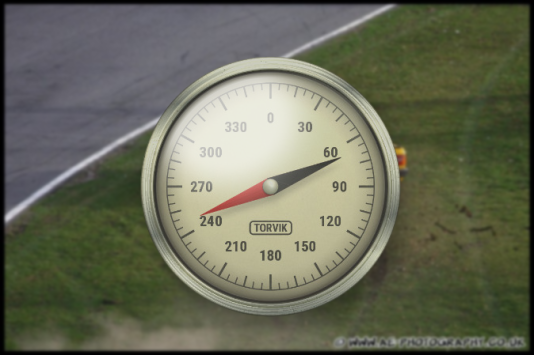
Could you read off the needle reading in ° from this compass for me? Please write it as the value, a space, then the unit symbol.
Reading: 247.5 °
